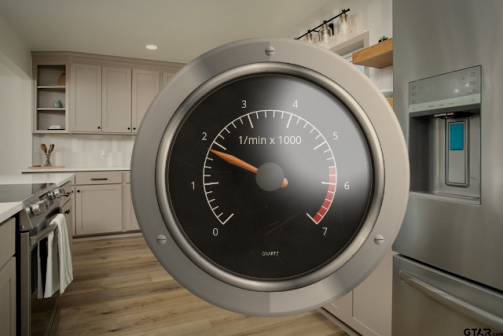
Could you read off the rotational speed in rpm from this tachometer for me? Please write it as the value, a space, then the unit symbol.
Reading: 1800 rpm
